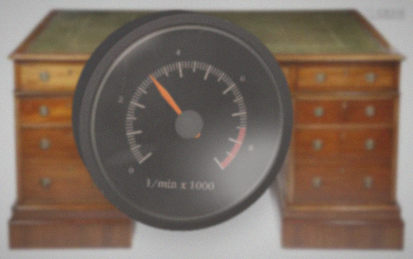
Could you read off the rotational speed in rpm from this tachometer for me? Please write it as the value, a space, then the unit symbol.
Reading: 3000 rpm
